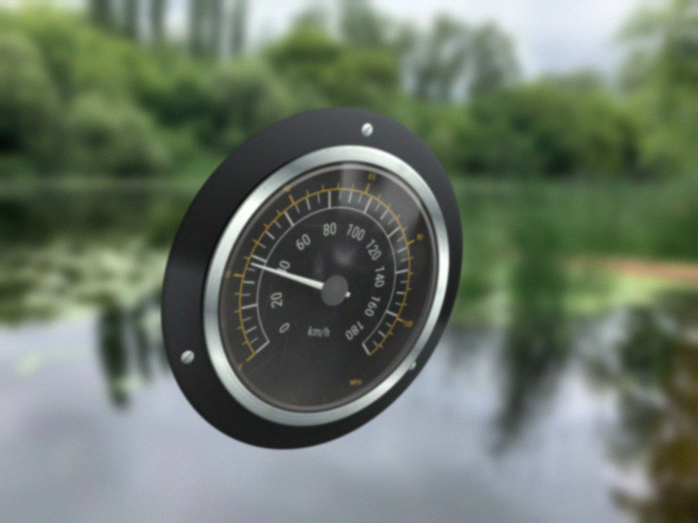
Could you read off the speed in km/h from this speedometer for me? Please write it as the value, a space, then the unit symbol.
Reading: 37.5 km/h
